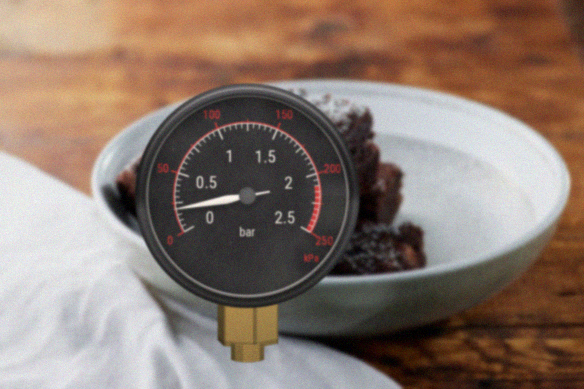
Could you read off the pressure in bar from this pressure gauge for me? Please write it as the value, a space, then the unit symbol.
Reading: 0.2 bar
